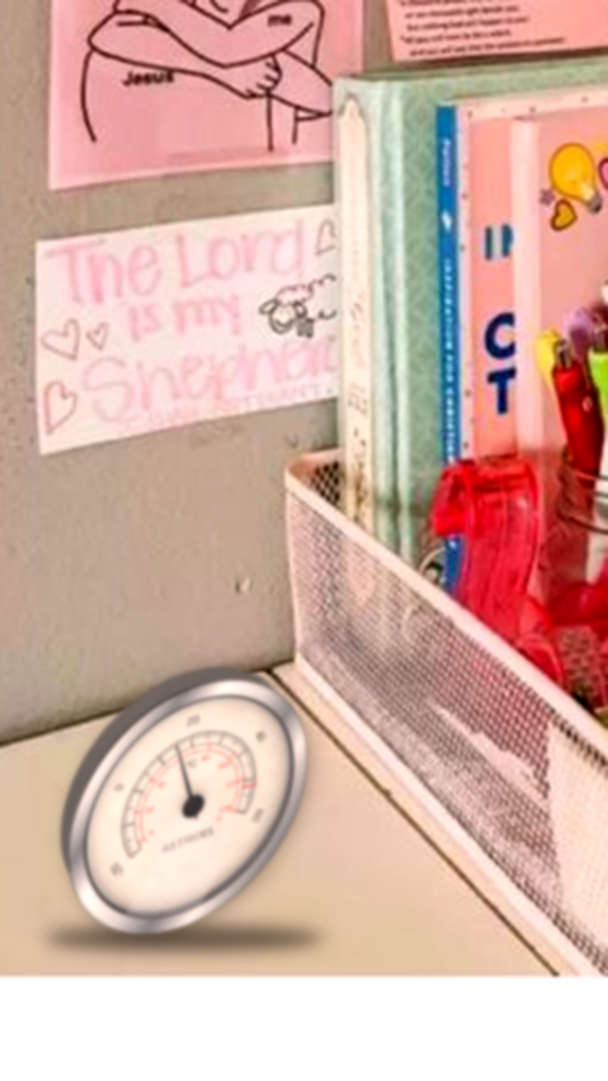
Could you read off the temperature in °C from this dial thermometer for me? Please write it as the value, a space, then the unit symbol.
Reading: 15 °C
